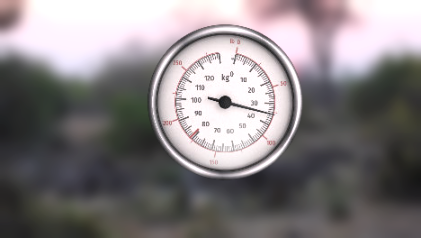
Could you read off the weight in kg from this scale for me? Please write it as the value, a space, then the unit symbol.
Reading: 35 kg
